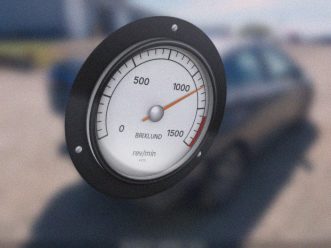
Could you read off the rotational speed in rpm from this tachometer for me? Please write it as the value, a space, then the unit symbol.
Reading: 1100 rpm
